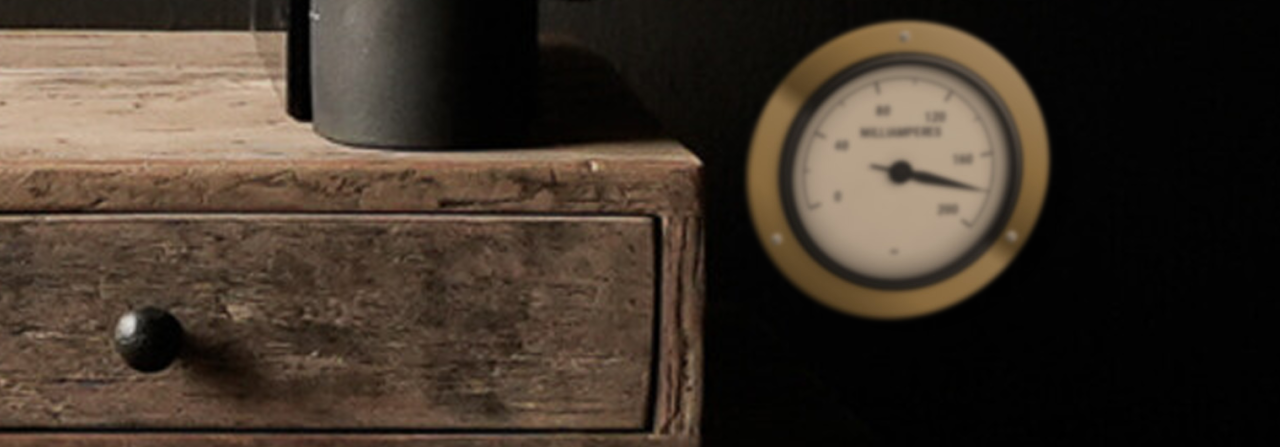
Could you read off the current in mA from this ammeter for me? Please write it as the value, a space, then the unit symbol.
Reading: 180 mA
